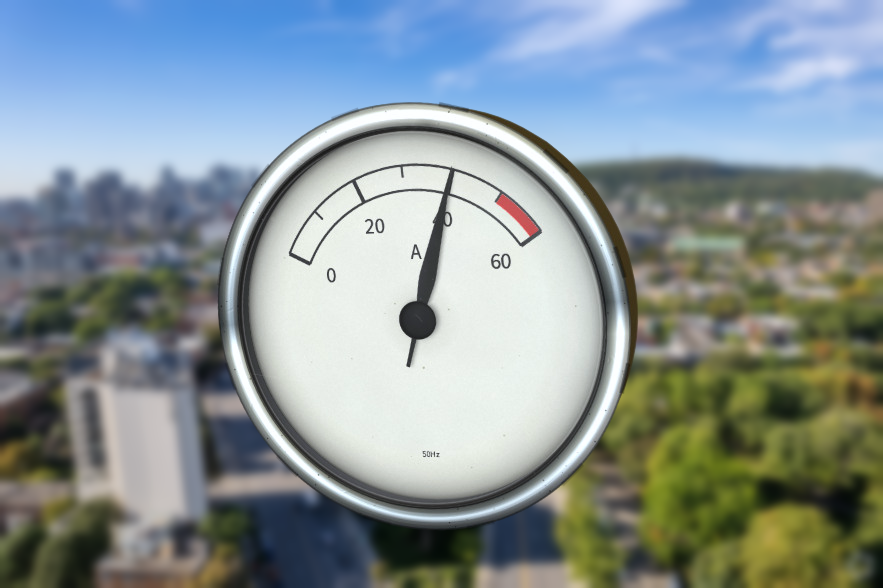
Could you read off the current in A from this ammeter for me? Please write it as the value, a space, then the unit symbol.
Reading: 40 A
